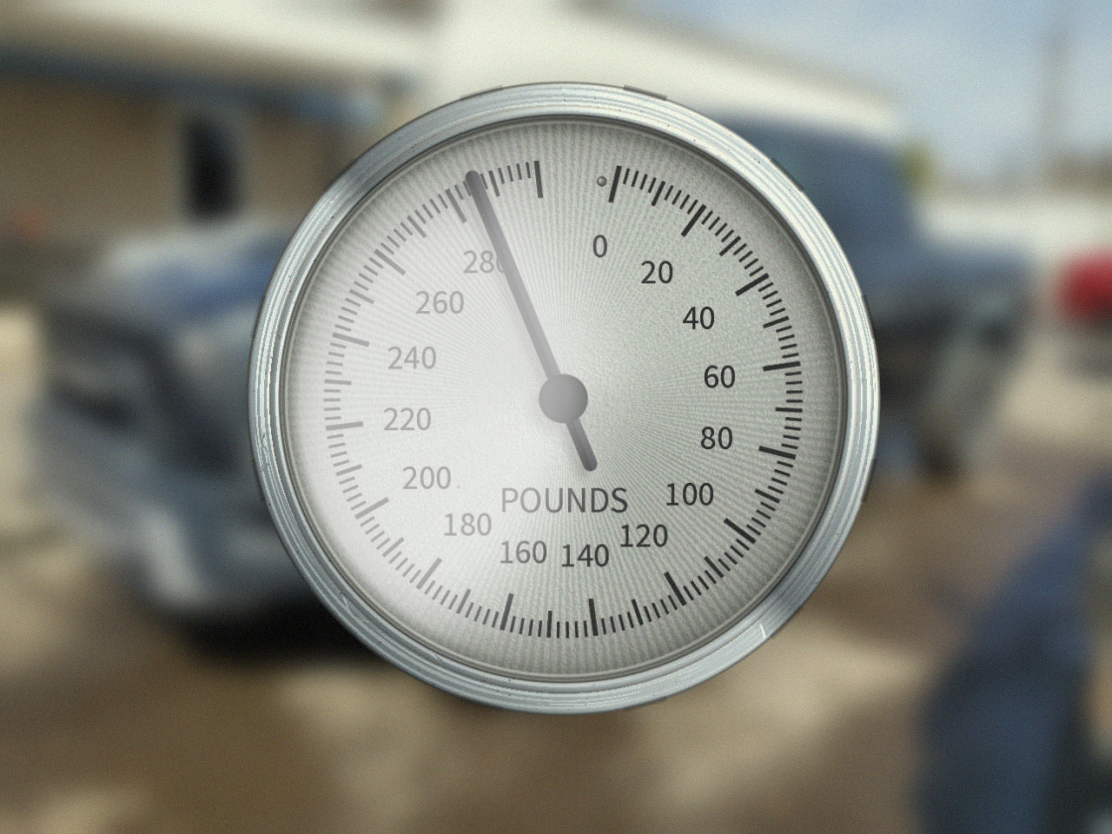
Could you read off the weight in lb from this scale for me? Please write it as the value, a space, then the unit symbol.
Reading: 286 lb
